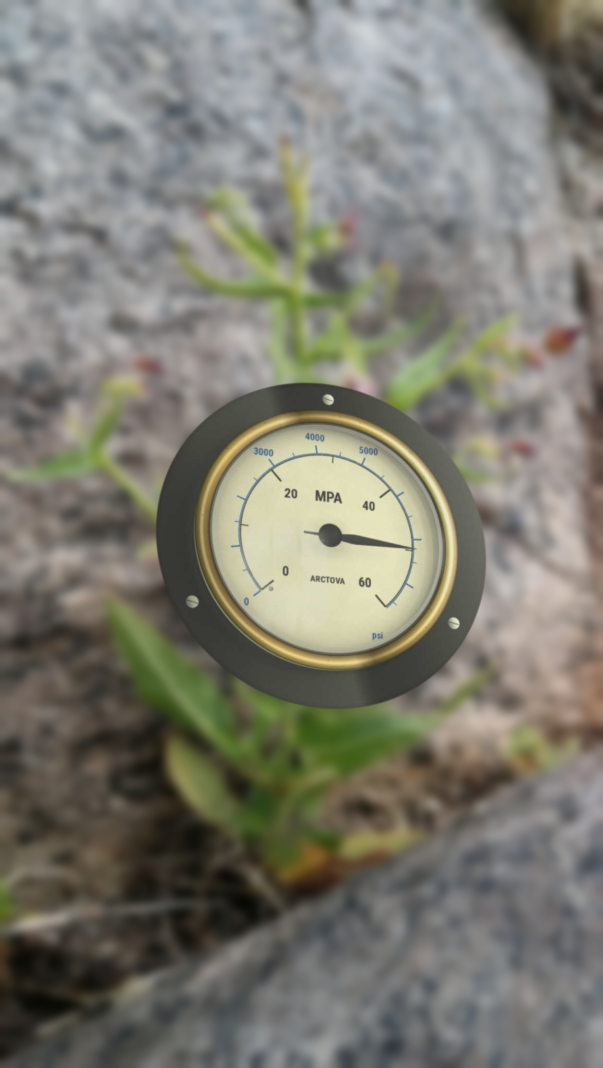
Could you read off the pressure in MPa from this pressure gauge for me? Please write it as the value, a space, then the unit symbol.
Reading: 50 MPa
